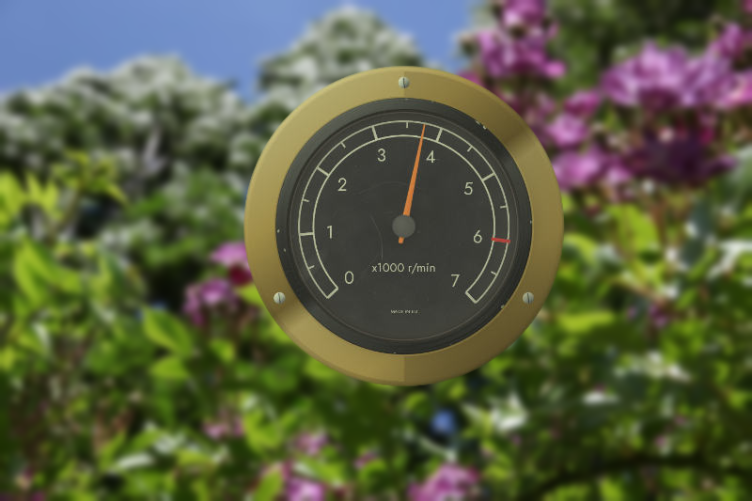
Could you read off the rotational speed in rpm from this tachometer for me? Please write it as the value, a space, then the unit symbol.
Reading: 3750 rpm
